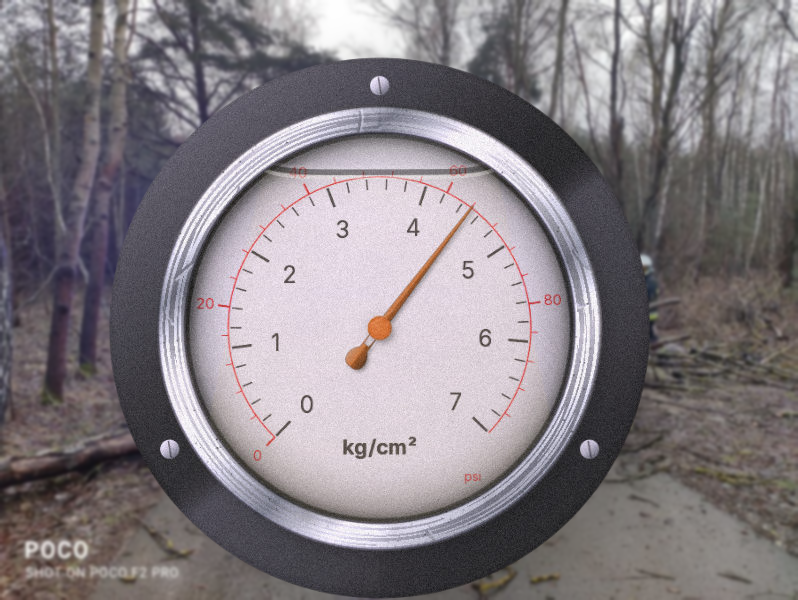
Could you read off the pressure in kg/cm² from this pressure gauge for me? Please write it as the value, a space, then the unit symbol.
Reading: 4.5 kg/cm²
